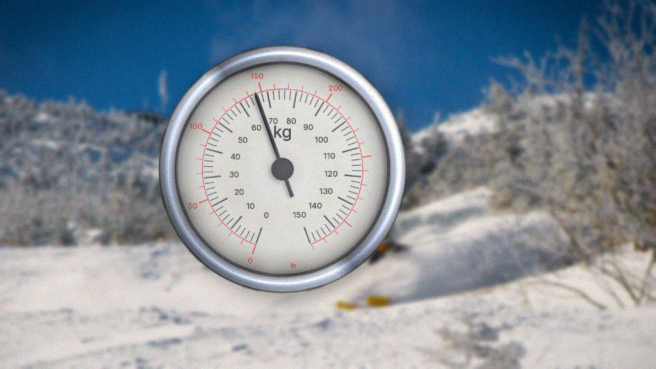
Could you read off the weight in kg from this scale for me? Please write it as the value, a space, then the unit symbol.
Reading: 66 kg
